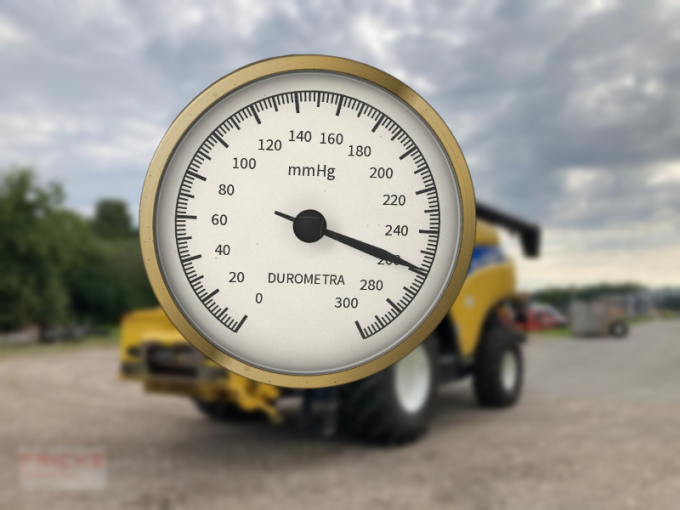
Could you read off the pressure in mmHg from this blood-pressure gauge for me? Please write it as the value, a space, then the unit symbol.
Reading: 258 mmHg
